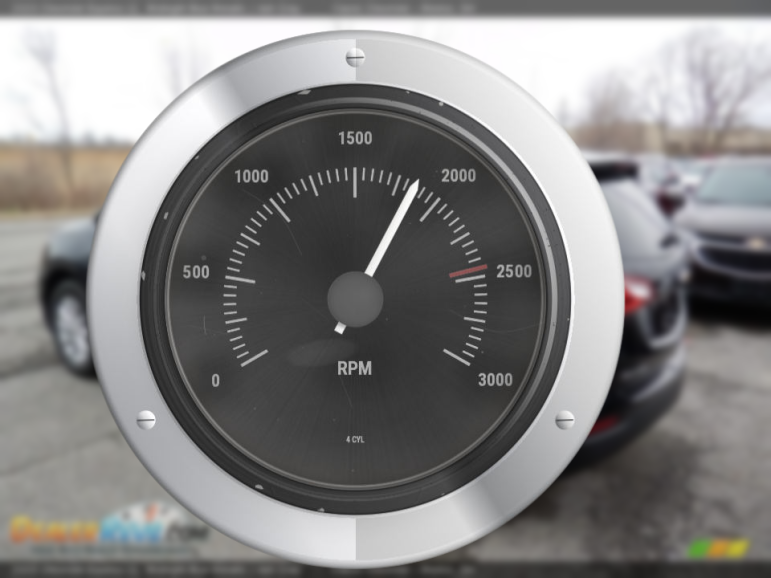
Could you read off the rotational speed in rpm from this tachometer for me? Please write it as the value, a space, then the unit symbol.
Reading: 1850 rpm
